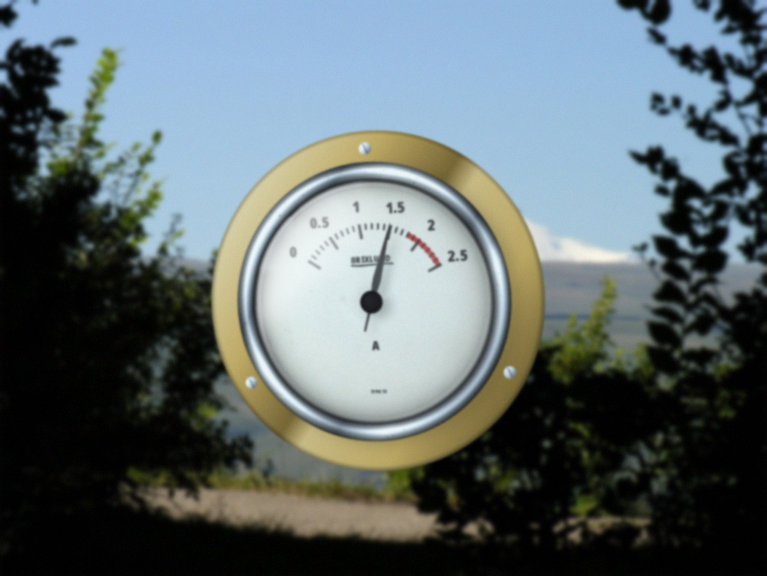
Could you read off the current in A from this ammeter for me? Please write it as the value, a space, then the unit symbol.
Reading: 1.5 A
